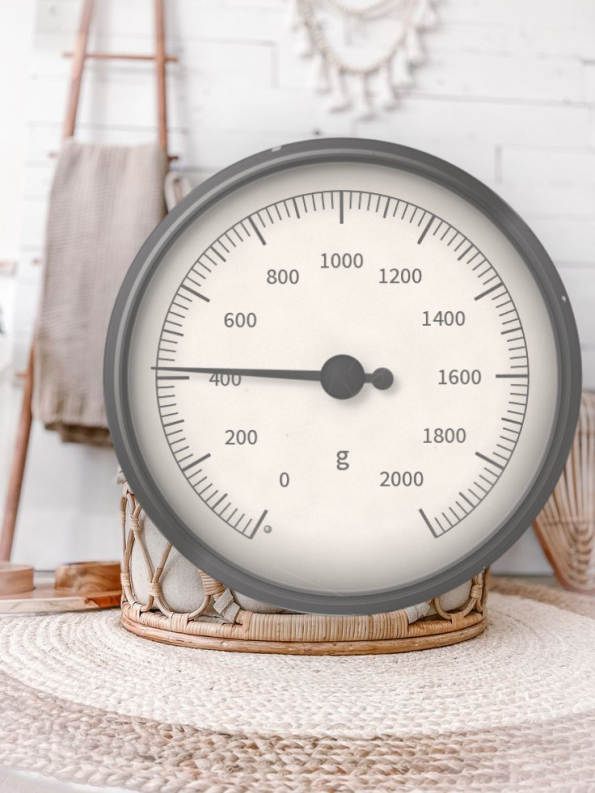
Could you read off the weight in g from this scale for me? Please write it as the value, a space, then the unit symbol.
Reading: 420 g
